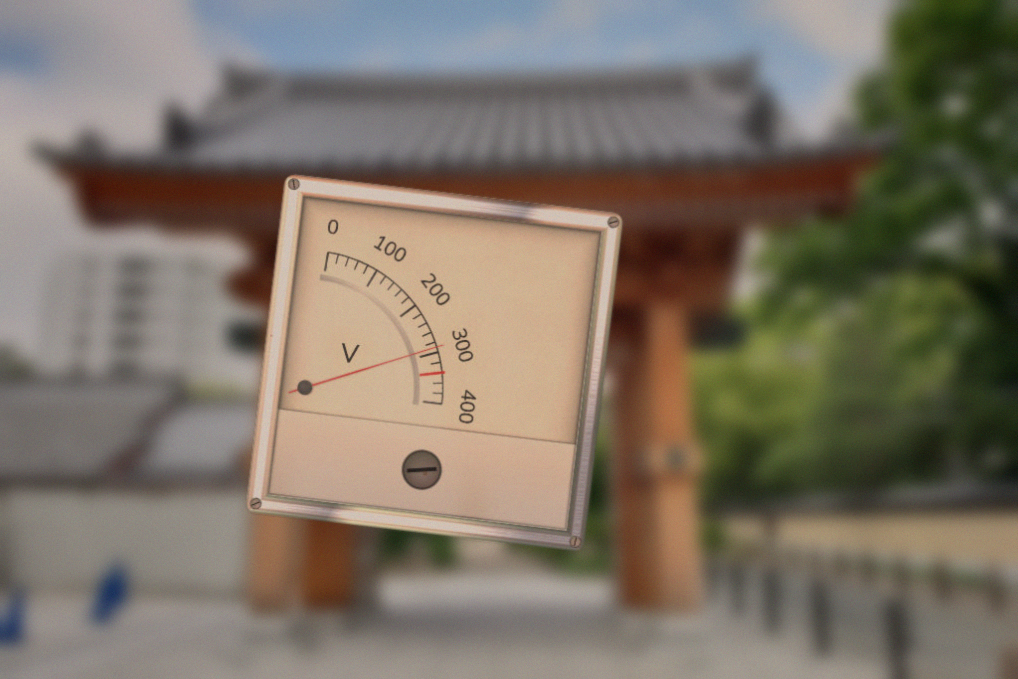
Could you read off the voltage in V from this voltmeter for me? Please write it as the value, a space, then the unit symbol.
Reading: 290 V
